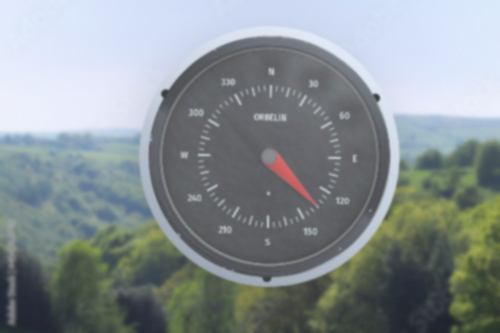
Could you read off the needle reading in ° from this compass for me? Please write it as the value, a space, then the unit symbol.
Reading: 135 °
